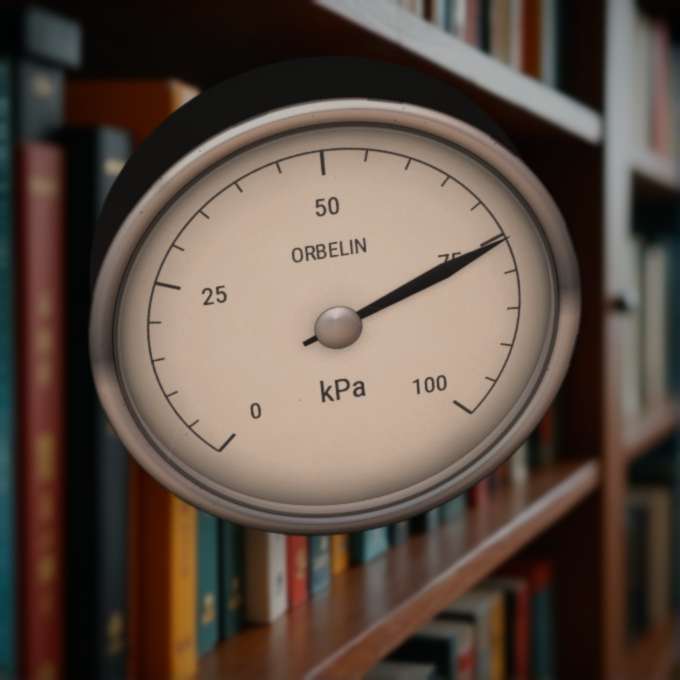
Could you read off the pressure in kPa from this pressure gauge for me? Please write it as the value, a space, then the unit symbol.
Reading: 75 kPa
